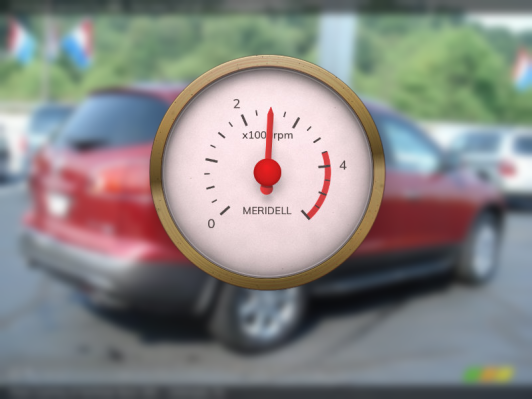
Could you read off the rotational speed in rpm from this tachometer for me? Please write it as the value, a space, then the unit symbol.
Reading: 2500 rpm
